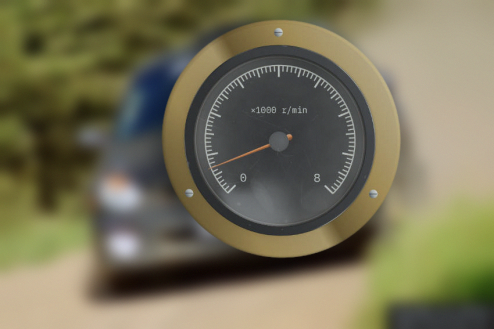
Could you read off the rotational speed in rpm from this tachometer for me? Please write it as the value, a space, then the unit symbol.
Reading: 700 rpm
